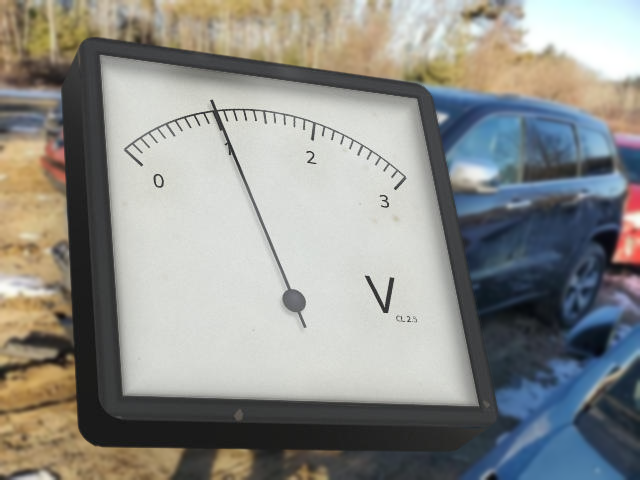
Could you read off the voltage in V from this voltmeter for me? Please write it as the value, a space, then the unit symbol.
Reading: 1 V
